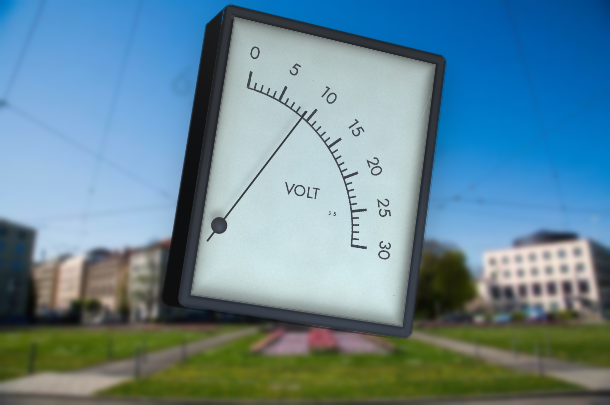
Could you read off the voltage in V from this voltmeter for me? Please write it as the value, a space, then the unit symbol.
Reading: 9 V
